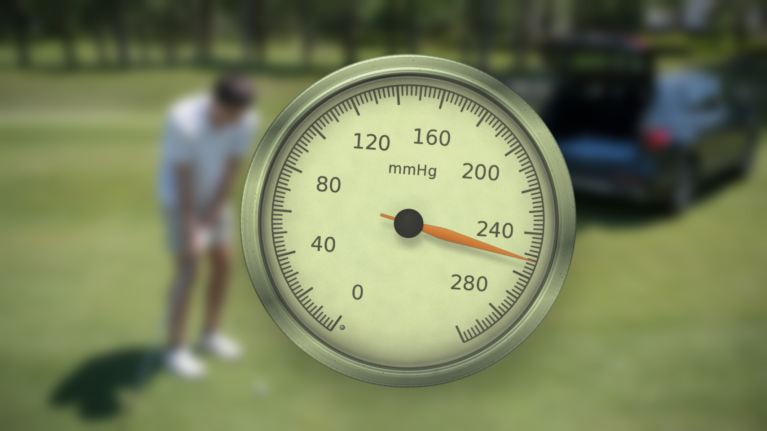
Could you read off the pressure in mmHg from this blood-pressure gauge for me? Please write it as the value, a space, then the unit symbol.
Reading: 252 mmHg
